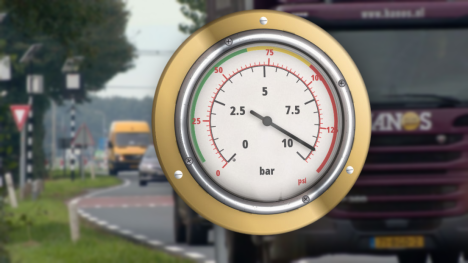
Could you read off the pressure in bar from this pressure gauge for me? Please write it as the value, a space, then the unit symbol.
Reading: 9.5 bar
